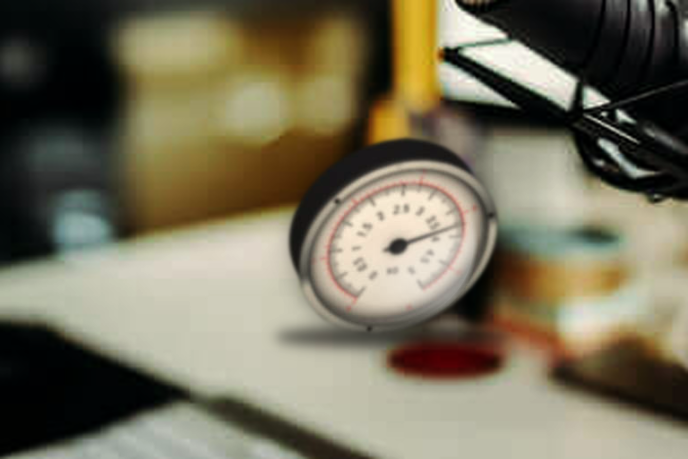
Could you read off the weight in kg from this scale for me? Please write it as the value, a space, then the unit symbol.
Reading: 3.75 kg
